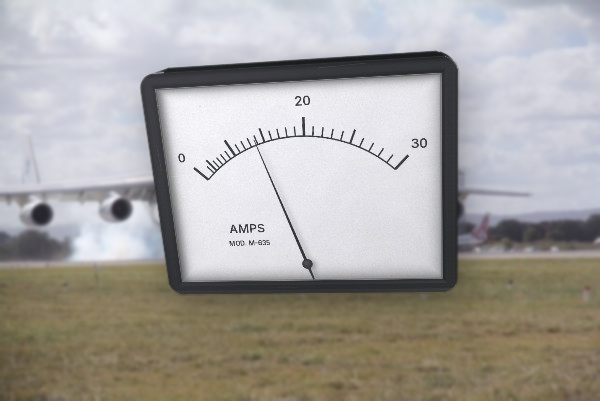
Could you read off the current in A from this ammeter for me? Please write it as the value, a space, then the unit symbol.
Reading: 14 A
